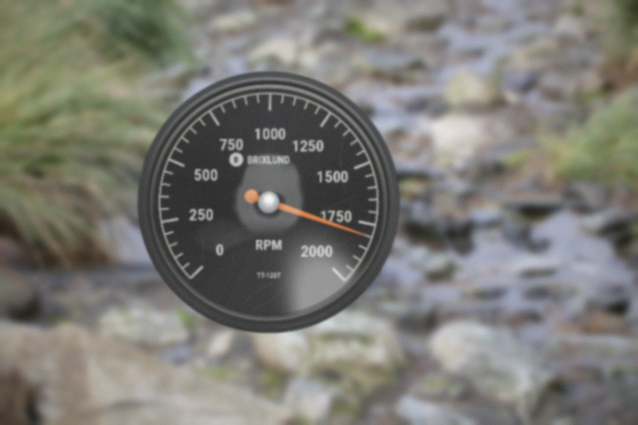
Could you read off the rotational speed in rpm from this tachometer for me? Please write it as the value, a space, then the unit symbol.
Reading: 1800 rpm
